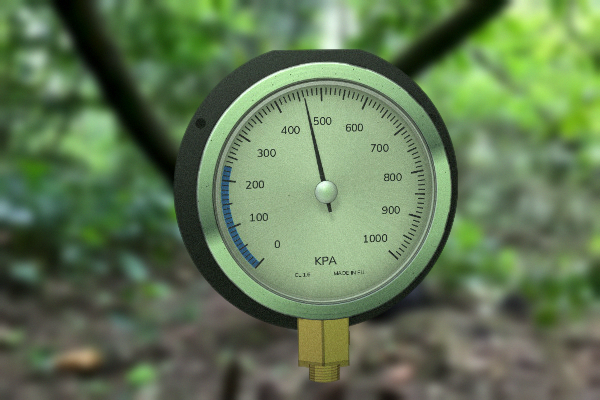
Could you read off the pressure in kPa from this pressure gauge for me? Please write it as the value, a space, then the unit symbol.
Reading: 460 kPa
